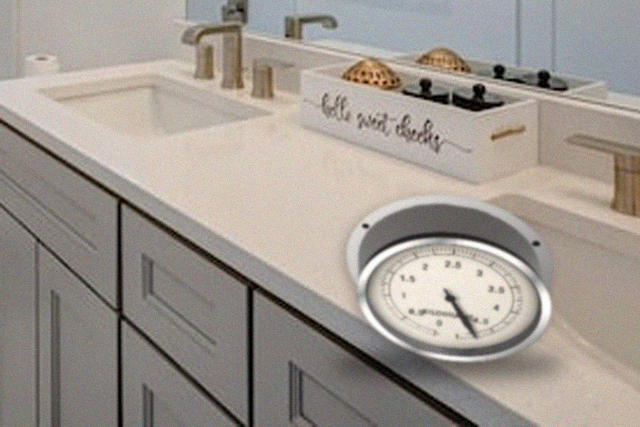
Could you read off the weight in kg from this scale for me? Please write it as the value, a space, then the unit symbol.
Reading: 4.75 kg
